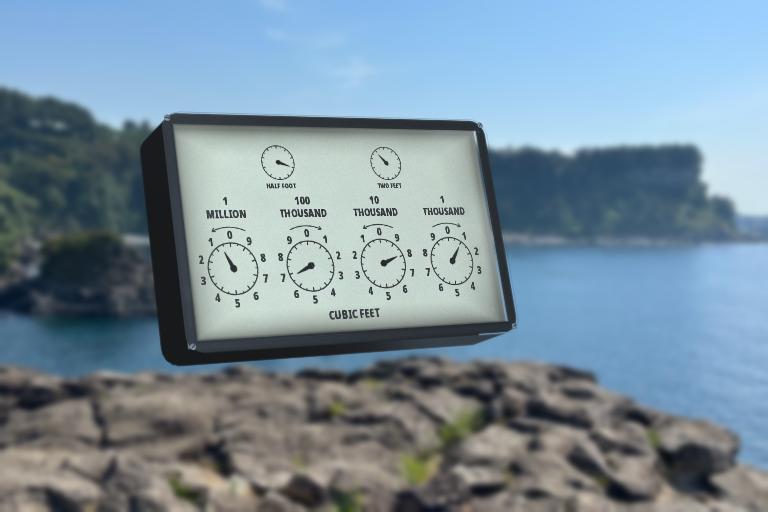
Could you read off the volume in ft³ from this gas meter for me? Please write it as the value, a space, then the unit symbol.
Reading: 68100 ft³
